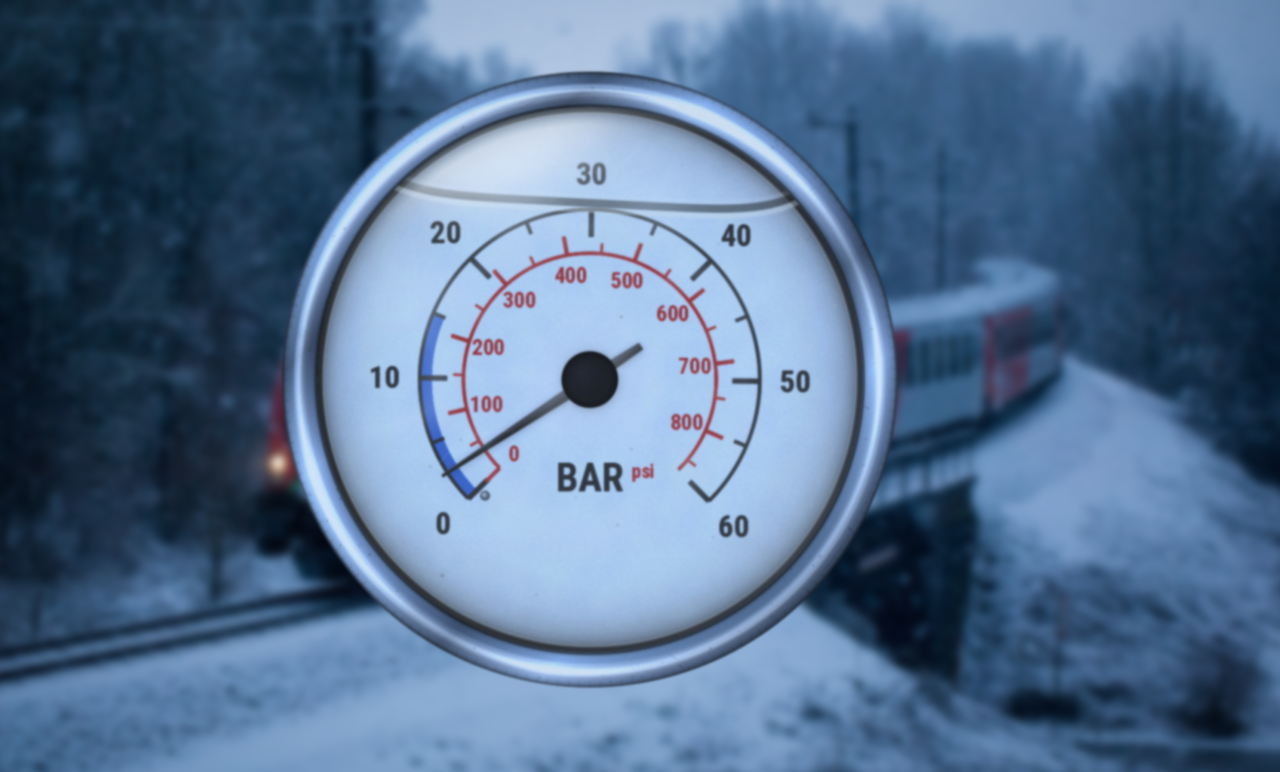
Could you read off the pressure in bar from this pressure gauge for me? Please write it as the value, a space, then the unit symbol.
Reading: 2.5 bar
